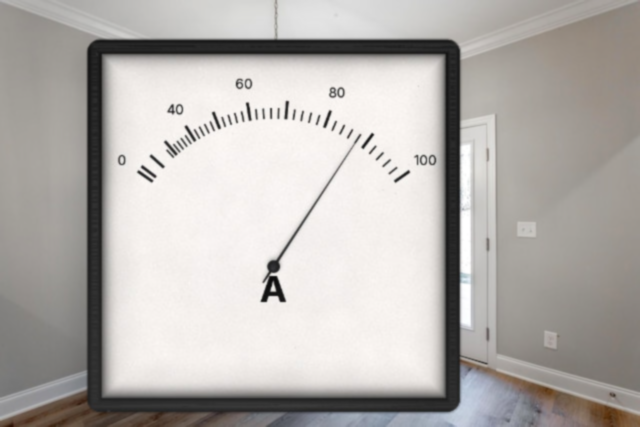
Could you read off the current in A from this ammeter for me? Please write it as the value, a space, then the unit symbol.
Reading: 88 A
